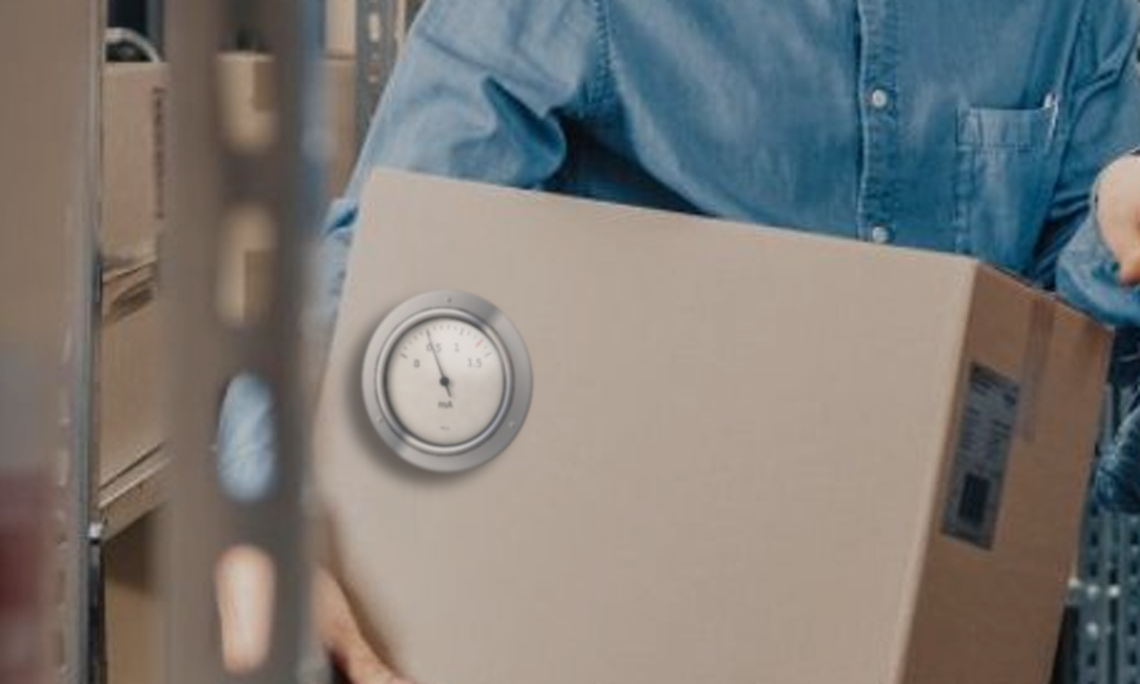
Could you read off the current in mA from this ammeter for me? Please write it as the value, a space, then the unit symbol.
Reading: 0.5 mA
